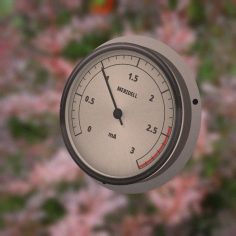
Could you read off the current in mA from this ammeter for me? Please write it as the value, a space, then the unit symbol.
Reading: 1 mA
